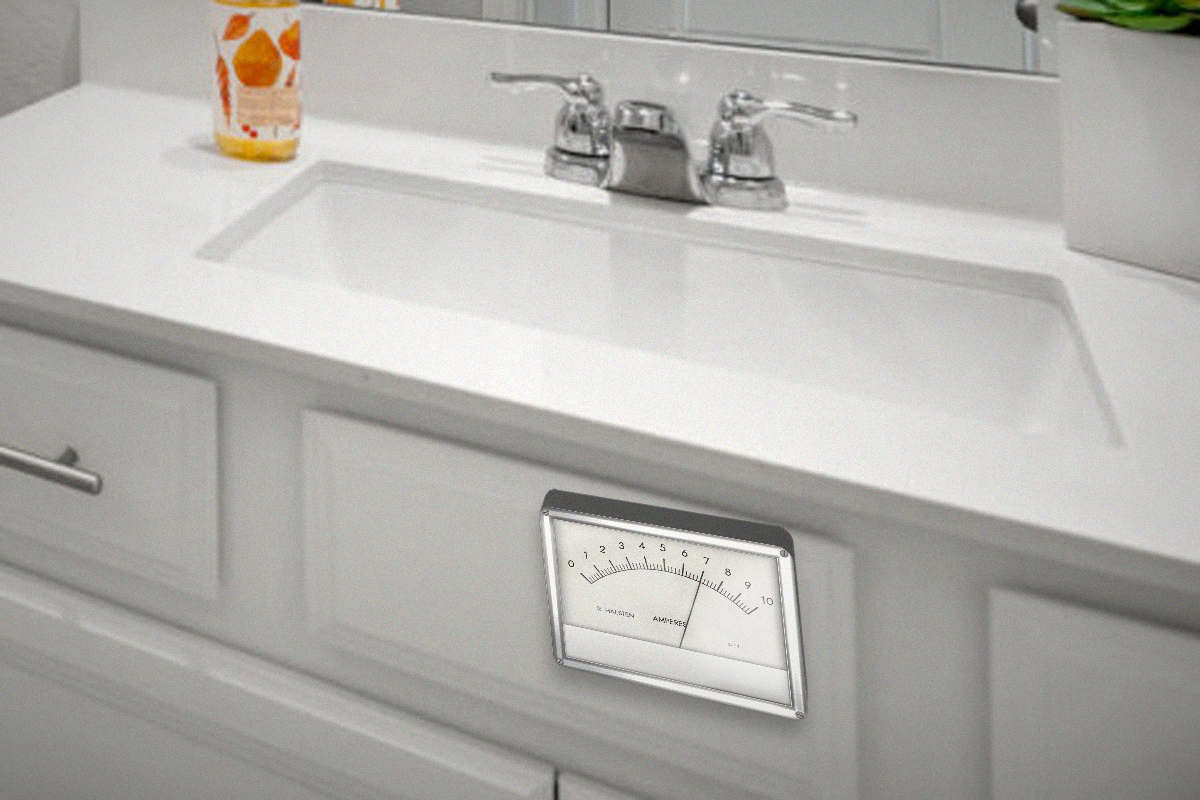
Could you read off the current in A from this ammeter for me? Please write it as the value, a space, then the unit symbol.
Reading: 7 A
